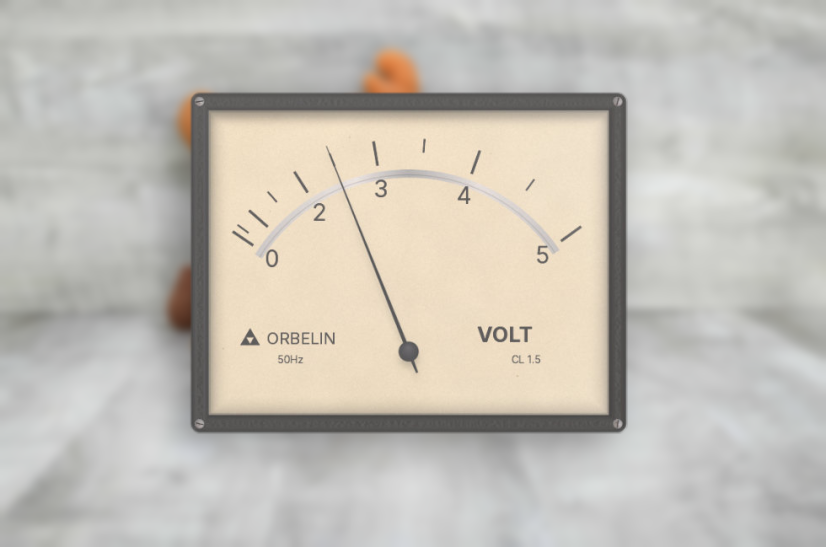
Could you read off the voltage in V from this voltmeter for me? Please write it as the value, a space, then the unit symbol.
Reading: 2.5 V
